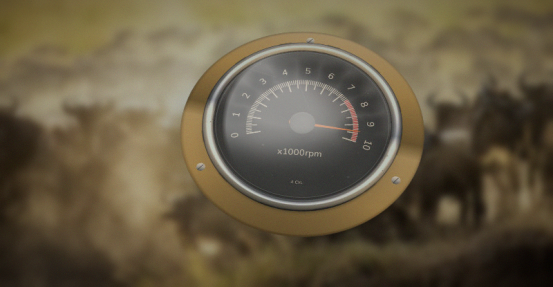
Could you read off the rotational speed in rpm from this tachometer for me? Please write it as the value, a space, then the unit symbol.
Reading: 9500 rpm
